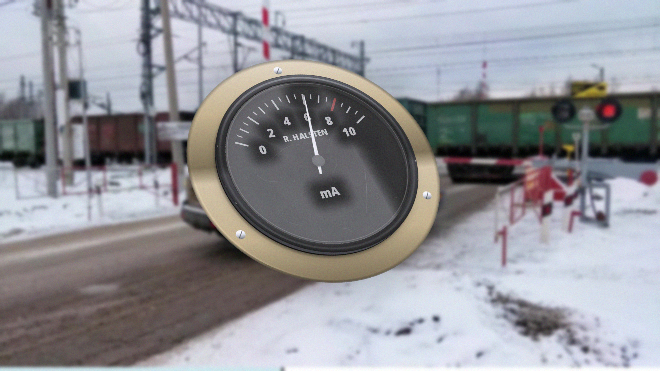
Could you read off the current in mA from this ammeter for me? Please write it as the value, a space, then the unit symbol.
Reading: 6 mA
